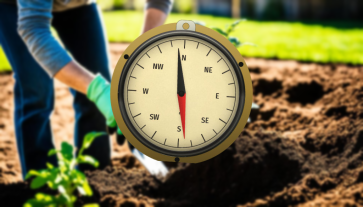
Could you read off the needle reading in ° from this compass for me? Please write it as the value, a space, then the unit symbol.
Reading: 172.5 °
